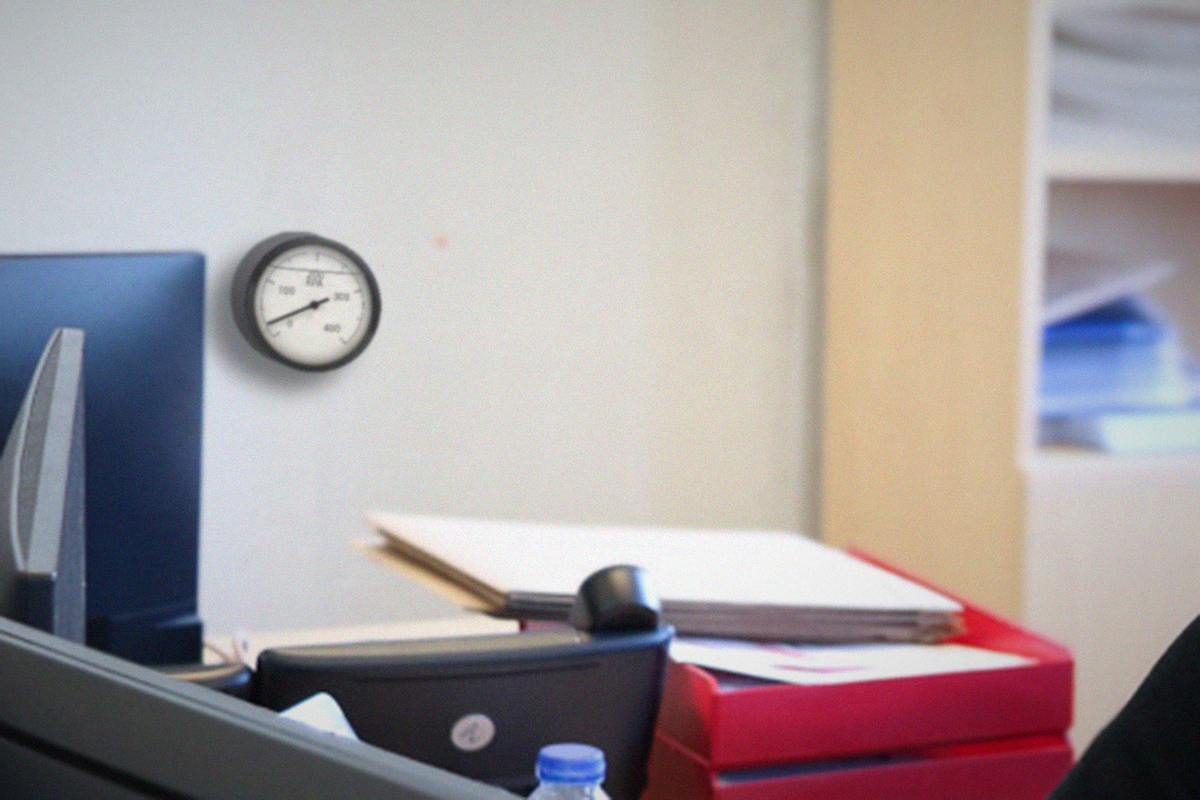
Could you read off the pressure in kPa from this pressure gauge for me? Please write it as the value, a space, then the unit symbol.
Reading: 25 kPa
